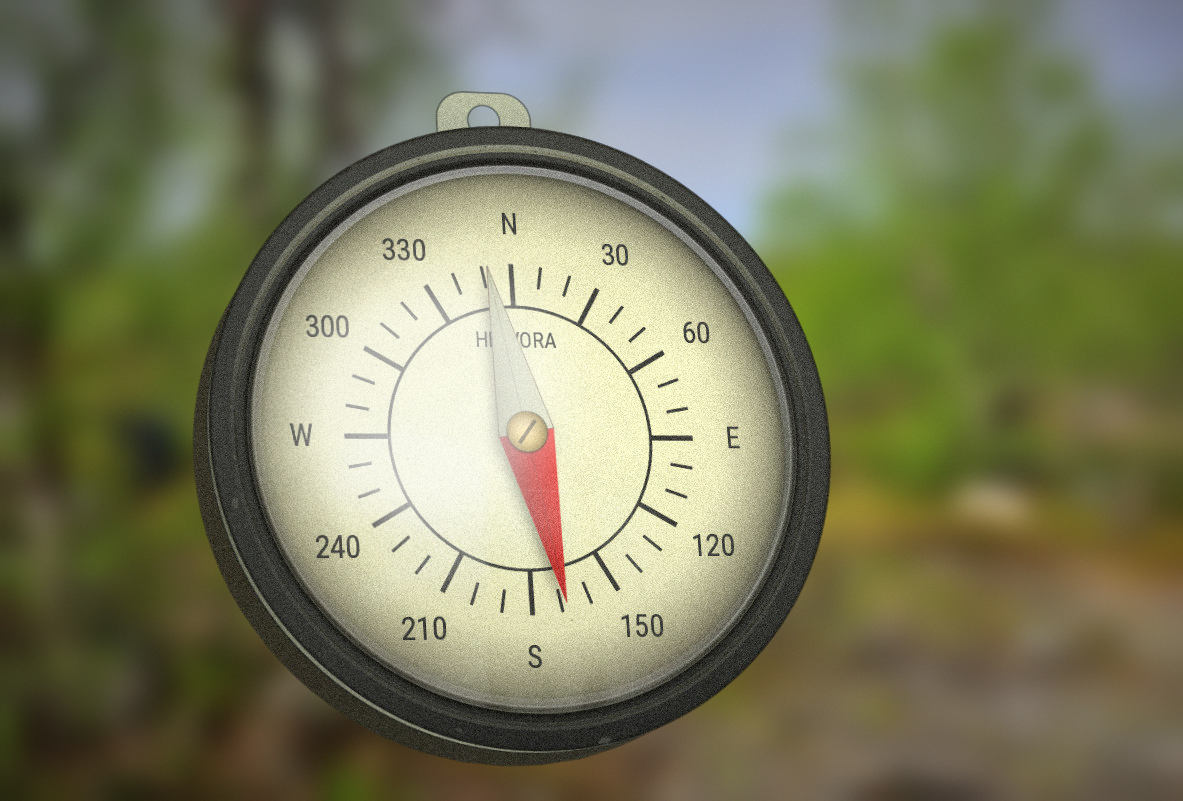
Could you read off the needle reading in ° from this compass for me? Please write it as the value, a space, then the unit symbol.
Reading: 170 °
